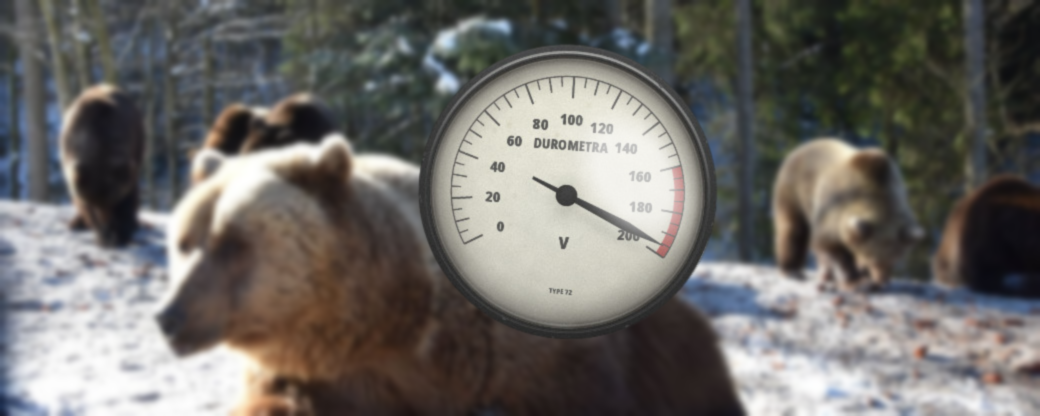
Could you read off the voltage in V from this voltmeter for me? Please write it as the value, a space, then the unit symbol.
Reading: 195 V
